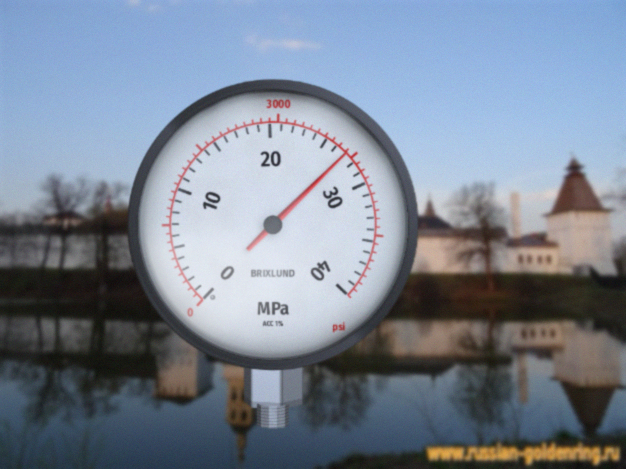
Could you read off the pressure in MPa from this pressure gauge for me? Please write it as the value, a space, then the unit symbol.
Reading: 27 MPa
